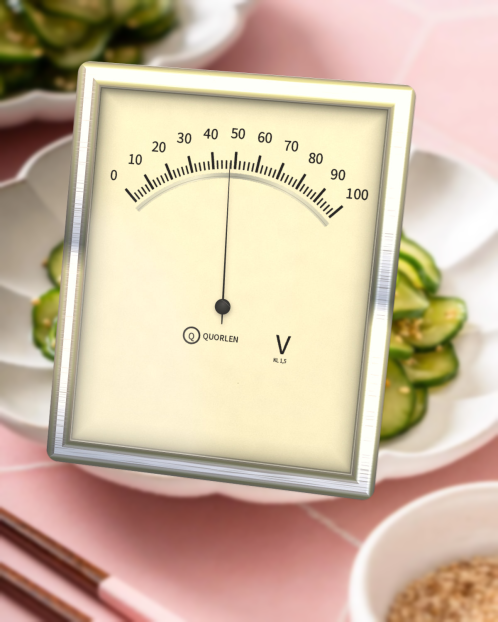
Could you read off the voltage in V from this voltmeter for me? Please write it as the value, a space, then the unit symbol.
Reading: 48 V
